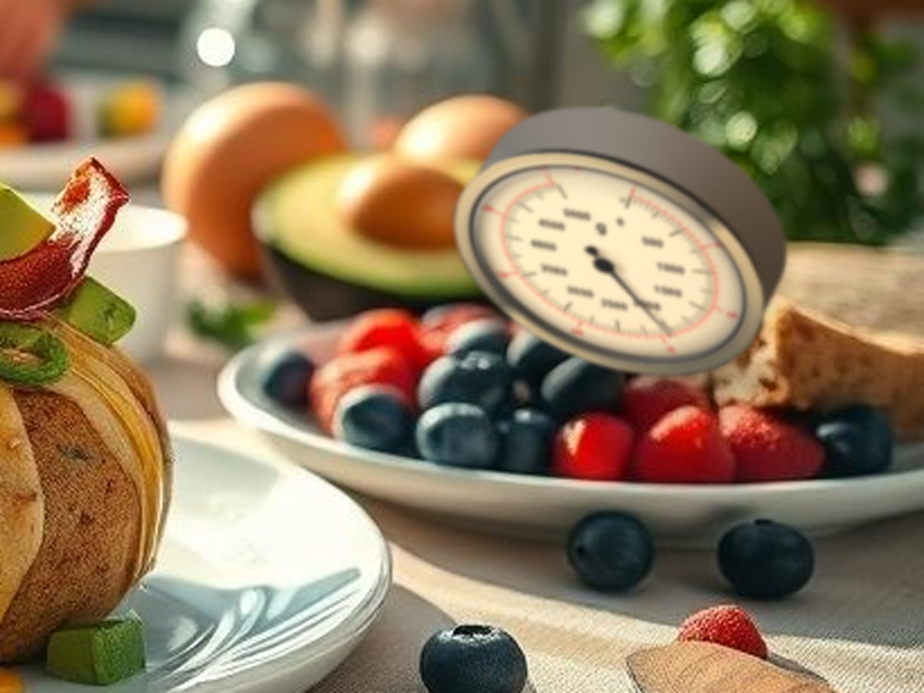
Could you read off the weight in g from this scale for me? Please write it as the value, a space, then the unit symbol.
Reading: 2000 g
